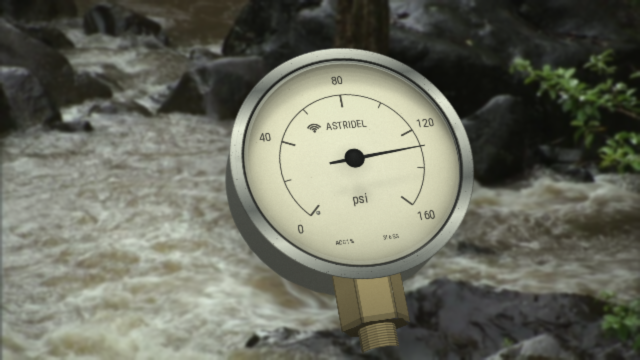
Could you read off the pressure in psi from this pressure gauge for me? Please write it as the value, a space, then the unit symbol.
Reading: 130 psi
